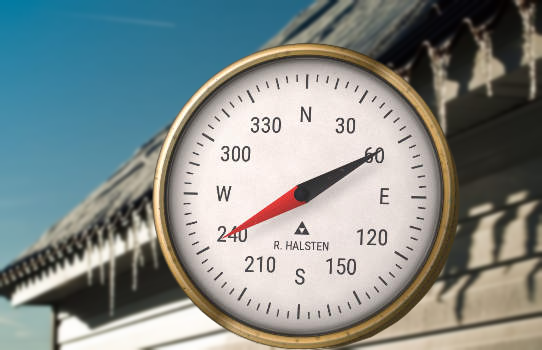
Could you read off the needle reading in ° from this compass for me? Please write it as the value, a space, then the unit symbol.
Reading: 240 °
